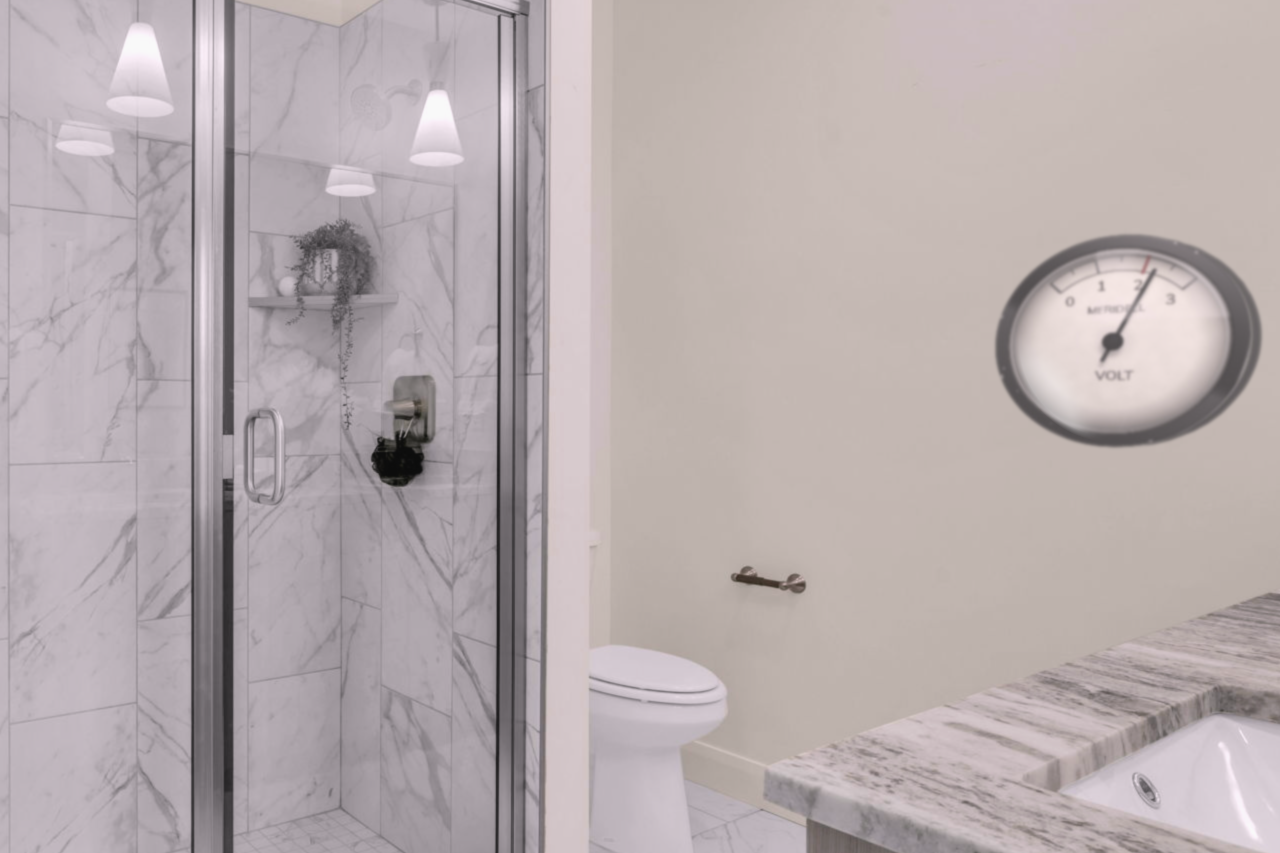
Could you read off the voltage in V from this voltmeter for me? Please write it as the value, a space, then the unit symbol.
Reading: 2.25 V
